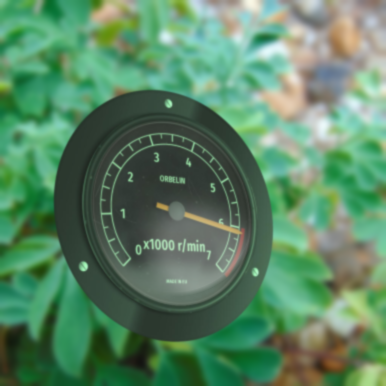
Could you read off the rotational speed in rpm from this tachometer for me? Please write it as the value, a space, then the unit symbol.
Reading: 6125 rpm
